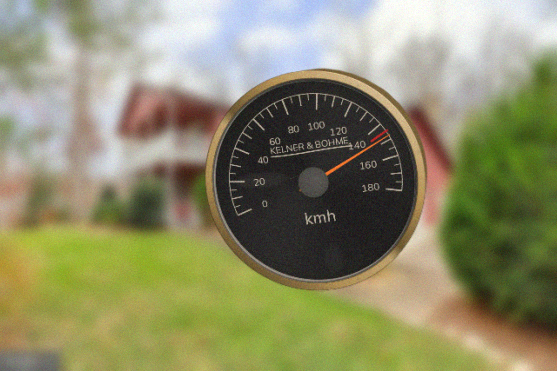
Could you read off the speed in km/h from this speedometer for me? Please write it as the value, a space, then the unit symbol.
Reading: 147.5 km/h
